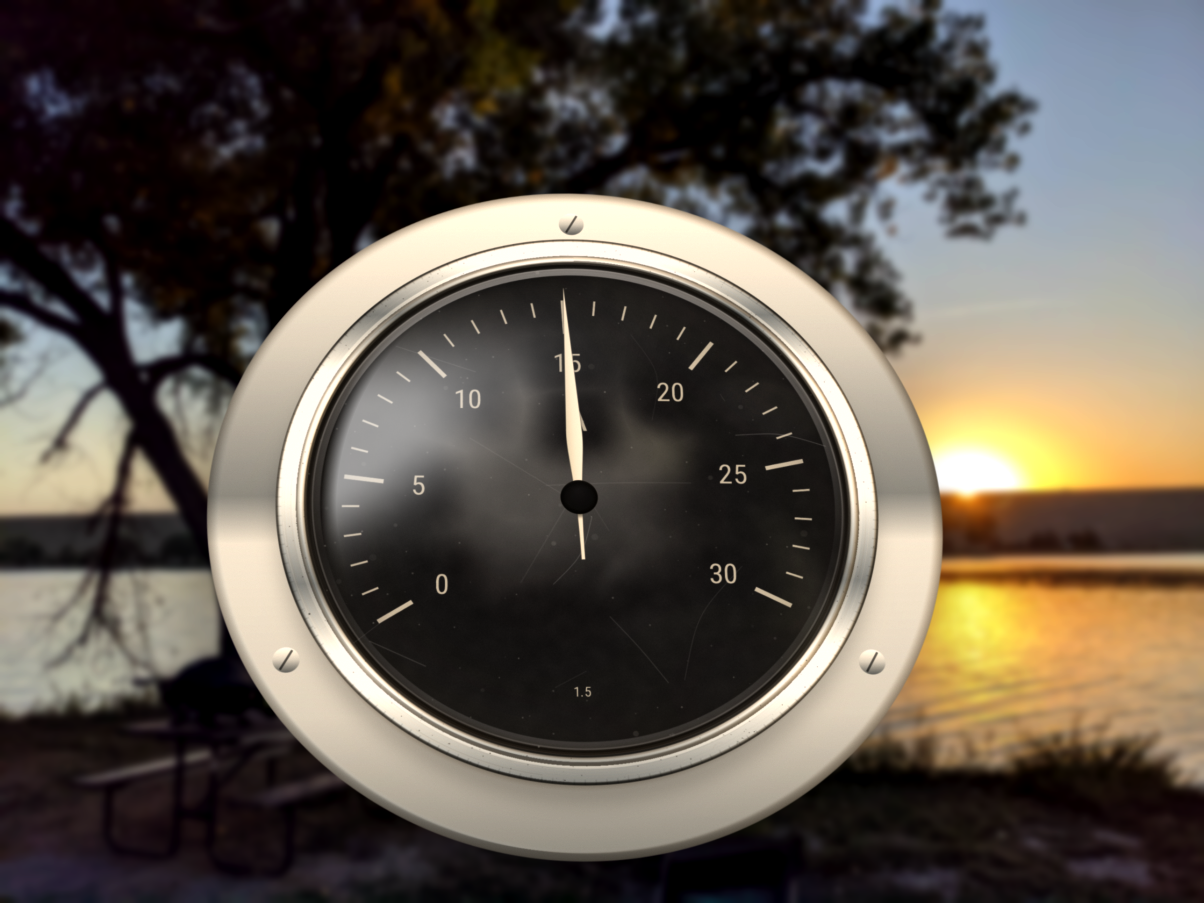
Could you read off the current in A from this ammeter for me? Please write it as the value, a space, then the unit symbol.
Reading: 15 A
